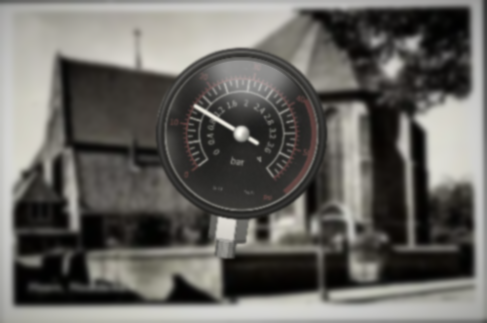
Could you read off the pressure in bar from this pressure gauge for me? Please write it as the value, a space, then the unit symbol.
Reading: 1 bar
